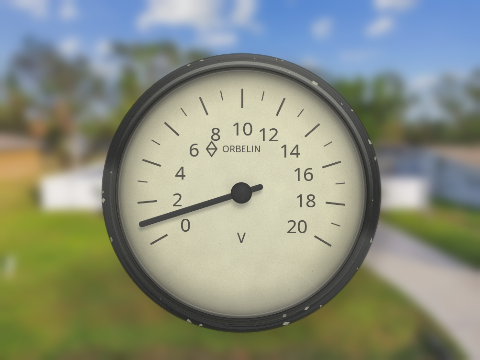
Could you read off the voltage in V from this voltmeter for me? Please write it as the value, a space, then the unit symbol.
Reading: 1 V
